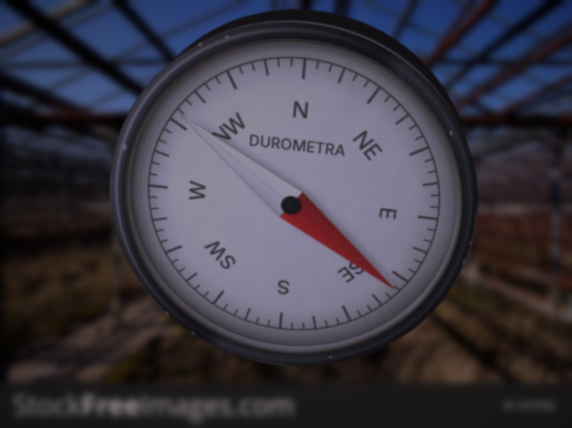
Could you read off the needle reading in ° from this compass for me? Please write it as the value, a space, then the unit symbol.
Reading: 125 °
